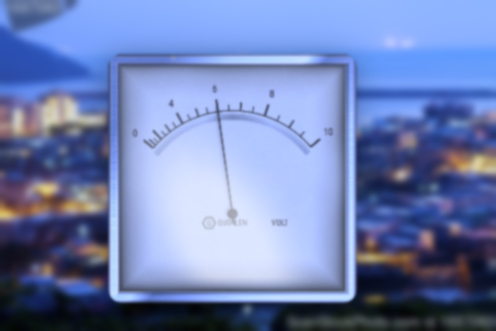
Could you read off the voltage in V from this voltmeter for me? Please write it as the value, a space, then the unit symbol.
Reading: 6 V
